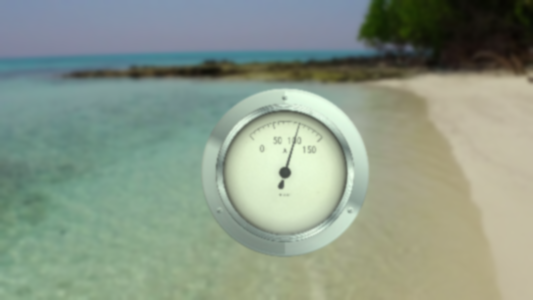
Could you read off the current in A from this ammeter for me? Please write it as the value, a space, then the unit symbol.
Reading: 100 A
